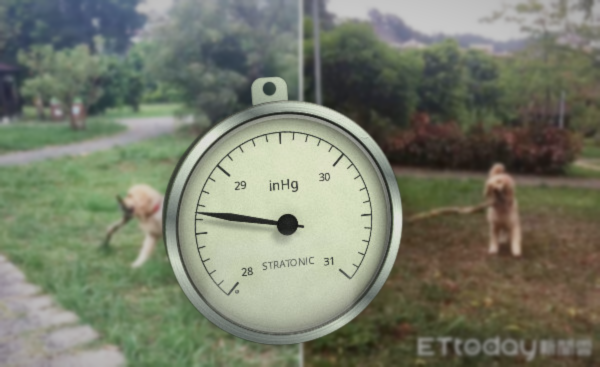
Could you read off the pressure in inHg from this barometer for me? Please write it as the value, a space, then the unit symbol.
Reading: 28.65 inHg
